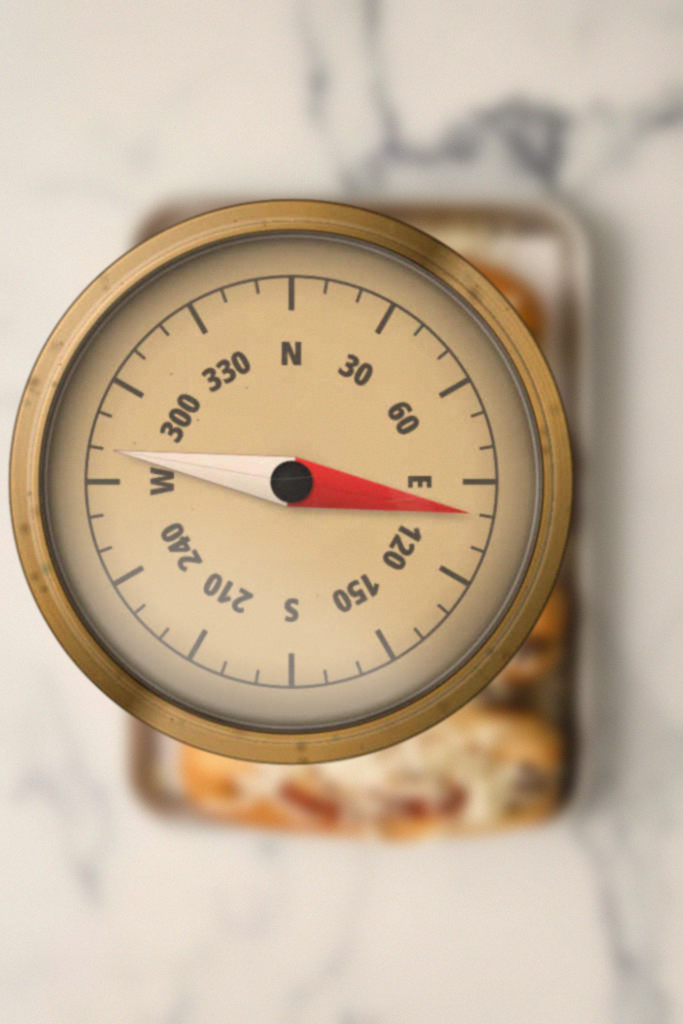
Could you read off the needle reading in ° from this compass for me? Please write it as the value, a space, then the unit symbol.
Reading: 100 °
